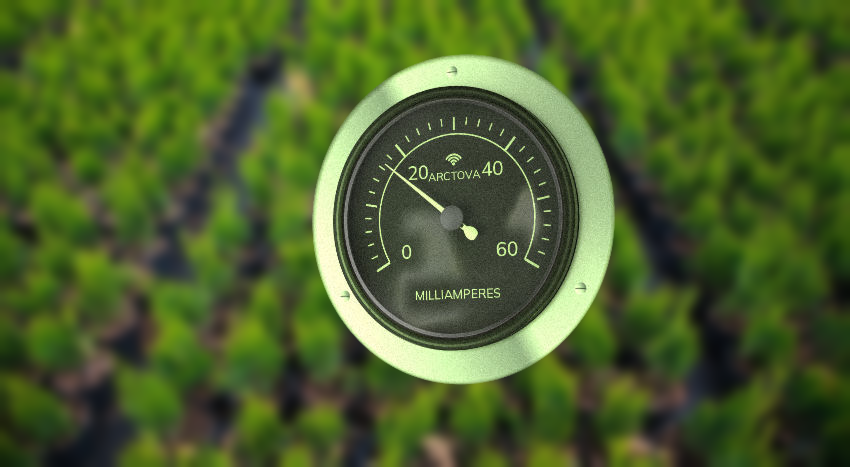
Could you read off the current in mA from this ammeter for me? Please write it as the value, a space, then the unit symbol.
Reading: 17 mA
